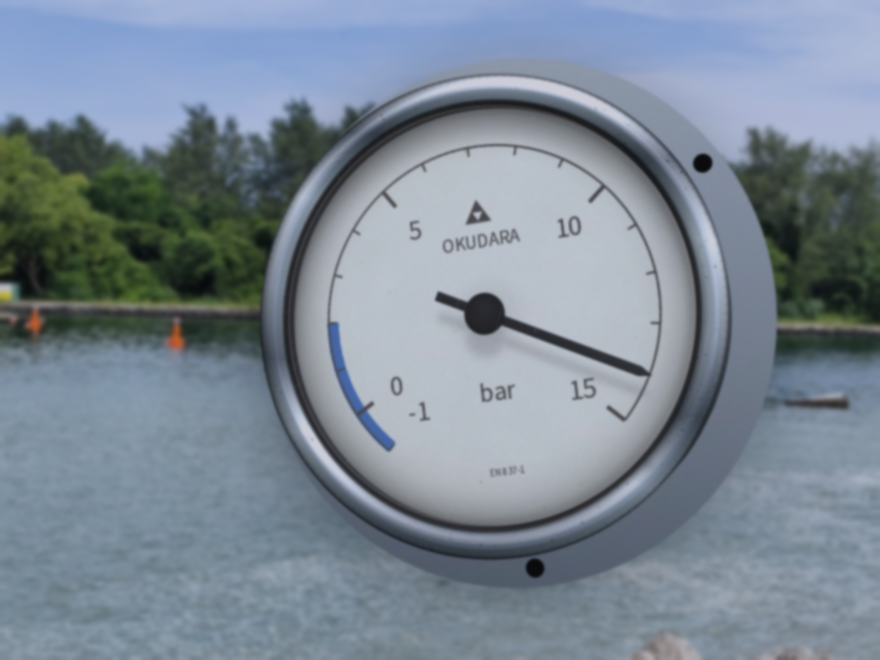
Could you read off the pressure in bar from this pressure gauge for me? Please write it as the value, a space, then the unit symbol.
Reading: 14 bar
